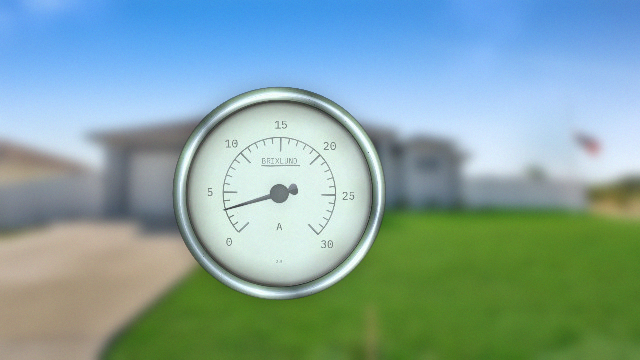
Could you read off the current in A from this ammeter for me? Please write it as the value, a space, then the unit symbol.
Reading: 3 A
